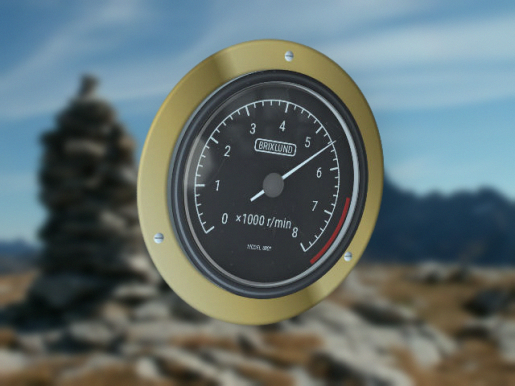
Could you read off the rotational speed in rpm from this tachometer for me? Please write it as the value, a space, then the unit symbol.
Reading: 5400 rpm
